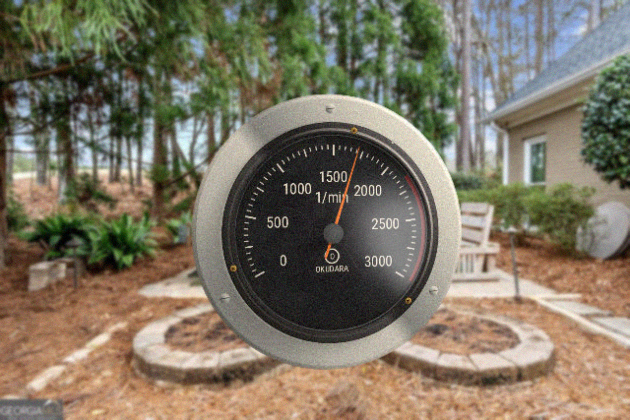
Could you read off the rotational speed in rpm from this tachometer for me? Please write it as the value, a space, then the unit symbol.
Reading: 1700 rpm
